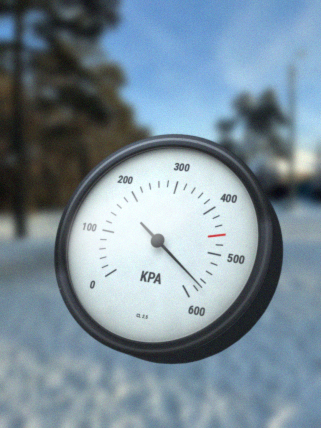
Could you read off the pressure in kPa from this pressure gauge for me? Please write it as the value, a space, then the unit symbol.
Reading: 570 kPa
